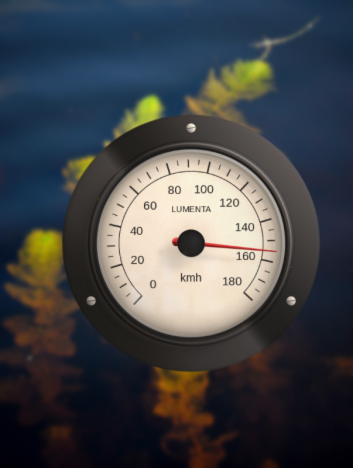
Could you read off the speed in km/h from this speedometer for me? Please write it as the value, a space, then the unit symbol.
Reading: 155 km/h
